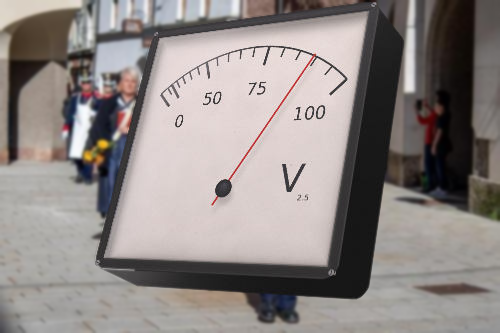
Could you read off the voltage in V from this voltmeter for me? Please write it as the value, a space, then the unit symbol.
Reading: 90 V
